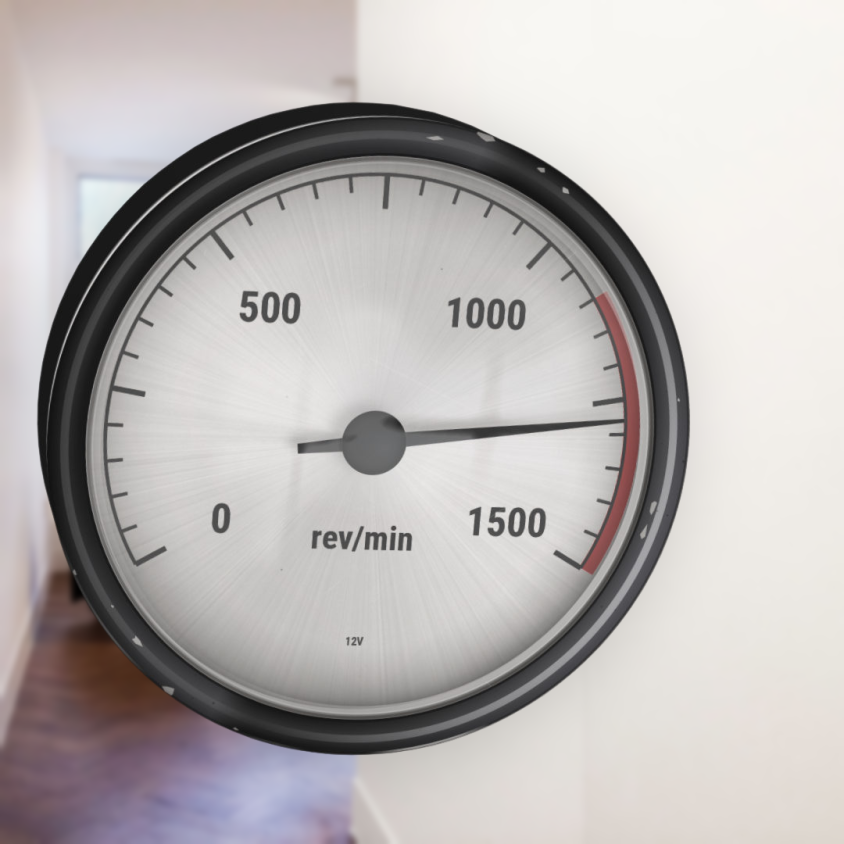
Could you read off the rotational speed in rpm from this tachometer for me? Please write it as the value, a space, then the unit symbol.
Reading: 1275 rpm
